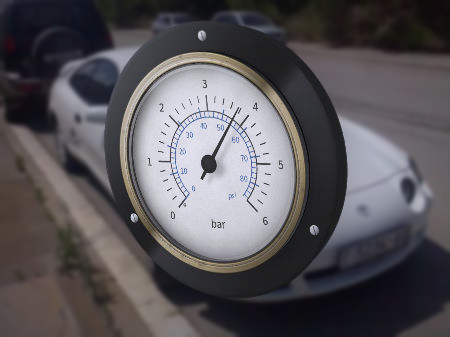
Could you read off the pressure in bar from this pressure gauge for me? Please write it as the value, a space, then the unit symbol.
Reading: 3.8 bar
